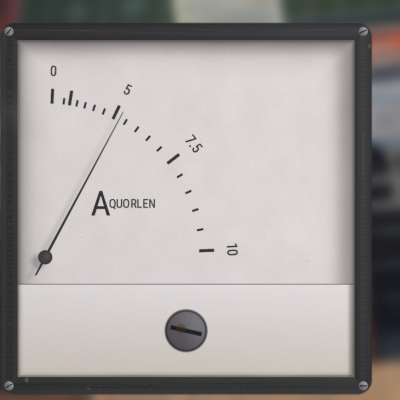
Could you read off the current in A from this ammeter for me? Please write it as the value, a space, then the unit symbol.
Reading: 5.25 A
